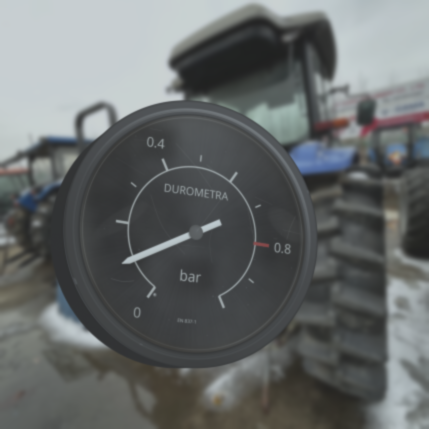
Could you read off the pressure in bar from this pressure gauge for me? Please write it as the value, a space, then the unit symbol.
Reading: 0.1 bar
